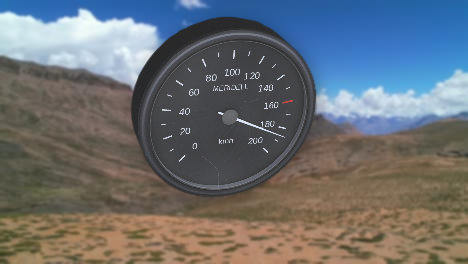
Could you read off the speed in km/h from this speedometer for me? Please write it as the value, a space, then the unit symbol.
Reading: 185 km/h
